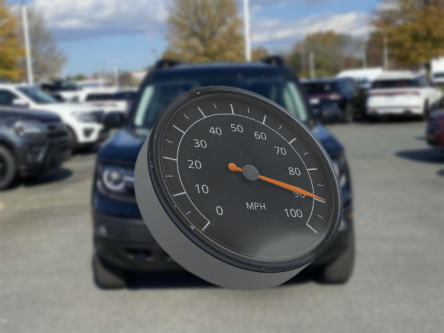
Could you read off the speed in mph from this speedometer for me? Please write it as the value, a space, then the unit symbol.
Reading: 90 mph
